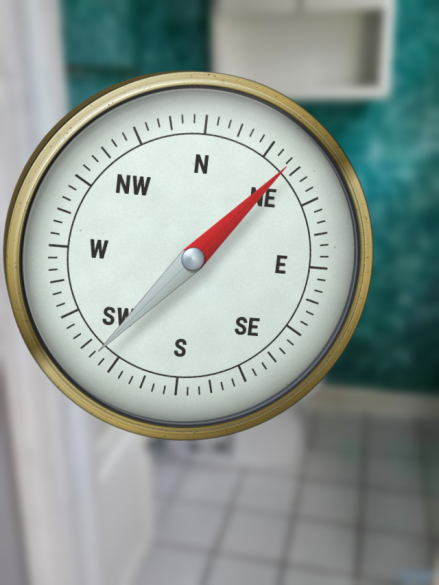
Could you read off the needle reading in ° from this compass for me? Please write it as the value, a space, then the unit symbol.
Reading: 40 °
